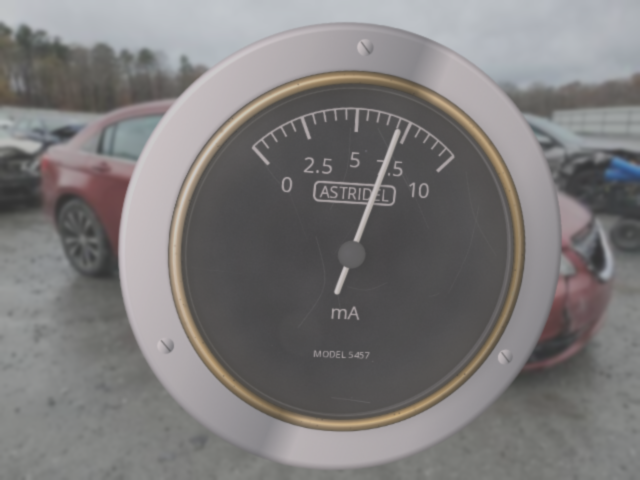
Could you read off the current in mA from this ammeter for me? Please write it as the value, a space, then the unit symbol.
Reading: 7 mA
